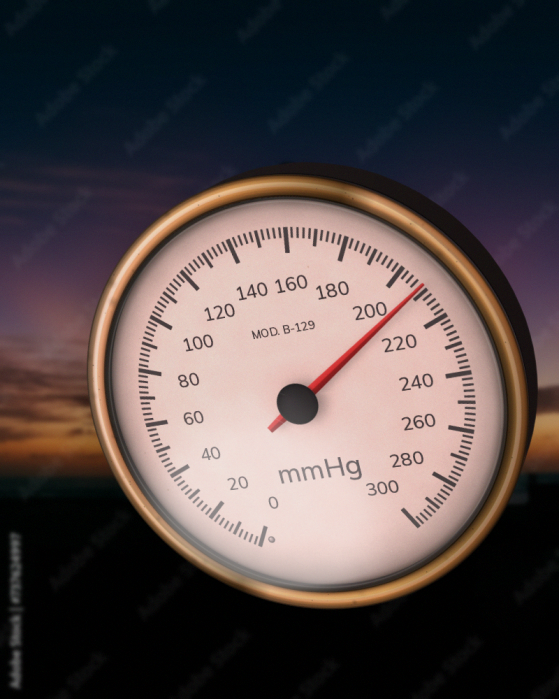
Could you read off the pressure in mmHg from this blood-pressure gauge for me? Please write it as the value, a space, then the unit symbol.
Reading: 208 mmHg
